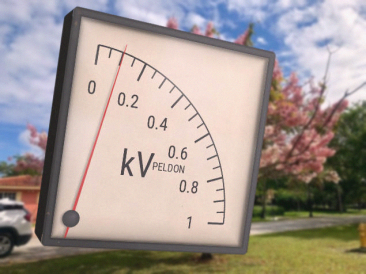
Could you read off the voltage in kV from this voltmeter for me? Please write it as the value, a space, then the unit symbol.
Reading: 0.1 kV
